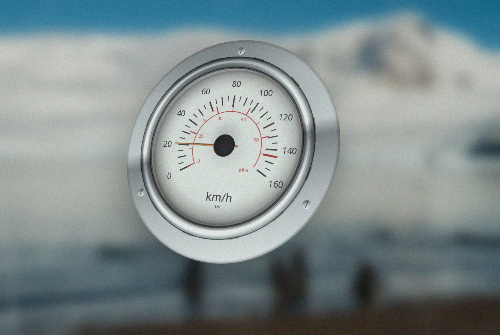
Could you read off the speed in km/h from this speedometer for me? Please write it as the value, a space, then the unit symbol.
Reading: 20 km/h
